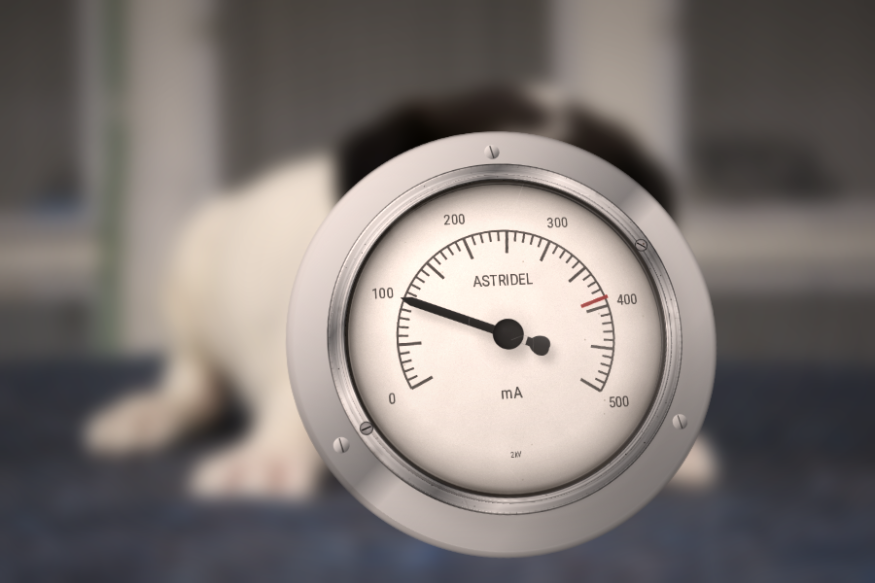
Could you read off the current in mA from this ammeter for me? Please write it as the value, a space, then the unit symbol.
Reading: 100 mA
